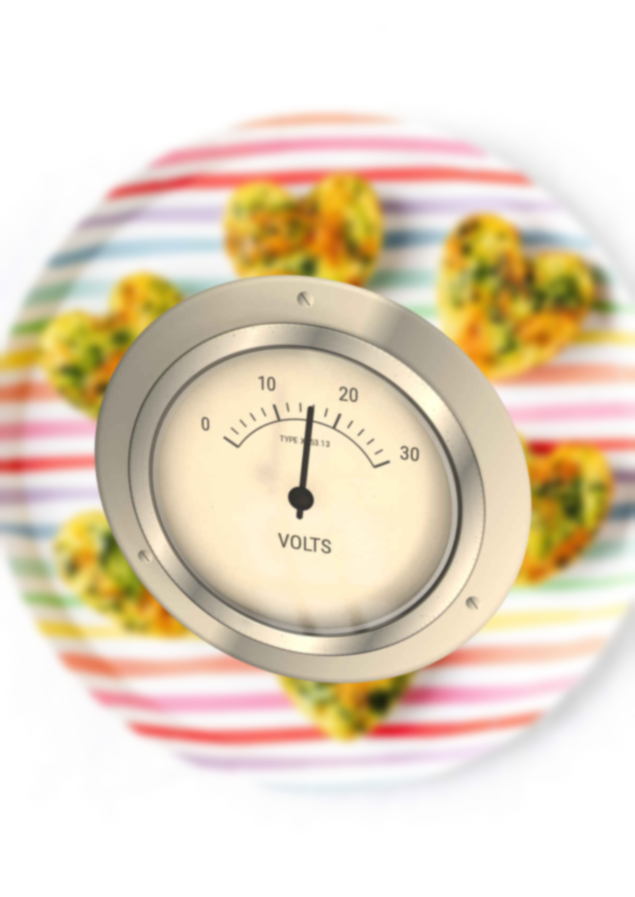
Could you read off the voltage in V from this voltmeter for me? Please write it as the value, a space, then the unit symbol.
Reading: 16 V
